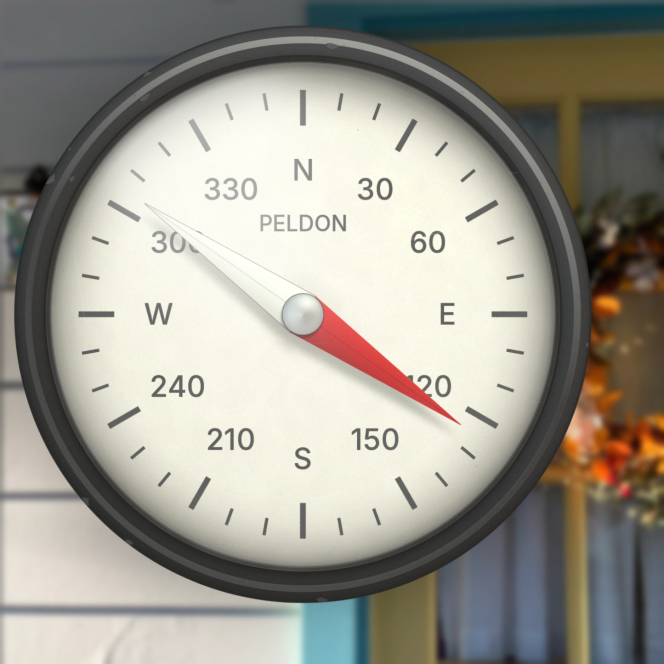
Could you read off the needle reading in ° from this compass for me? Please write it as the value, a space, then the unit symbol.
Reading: 125 °
